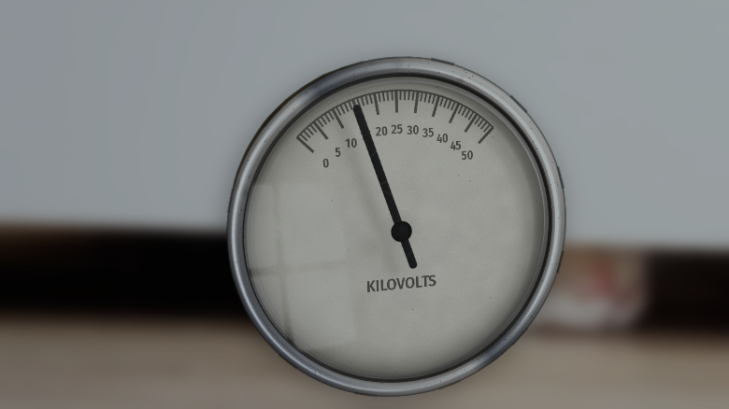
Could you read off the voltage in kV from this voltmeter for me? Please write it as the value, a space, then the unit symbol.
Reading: 15 kV
